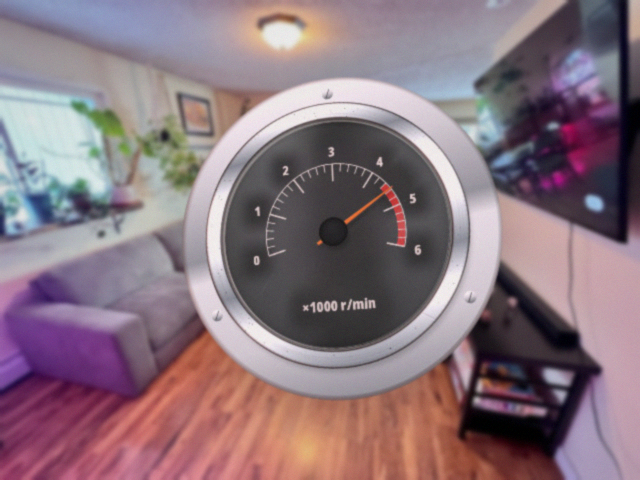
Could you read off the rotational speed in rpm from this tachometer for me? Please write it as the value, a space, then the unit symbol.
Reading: 4600 rpm
